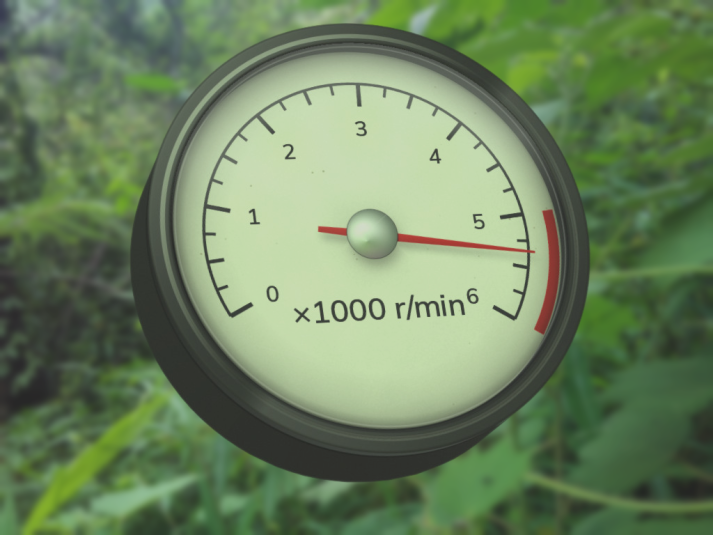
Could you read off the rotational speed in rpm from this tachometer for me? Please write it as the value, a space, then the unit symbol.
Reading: 5375 rpm
